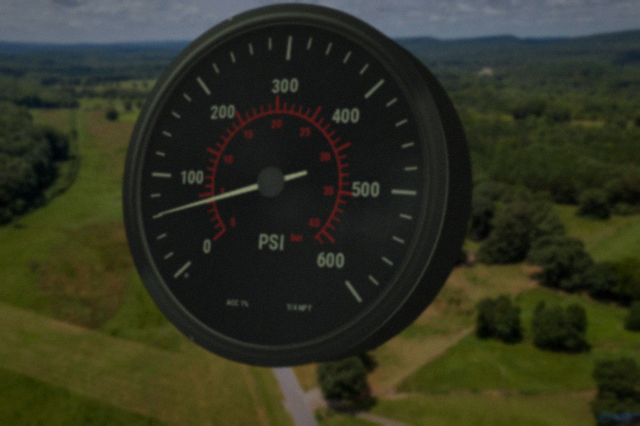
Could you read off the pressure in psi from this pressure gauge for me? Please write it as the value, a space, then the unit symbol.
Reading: 60 psi
